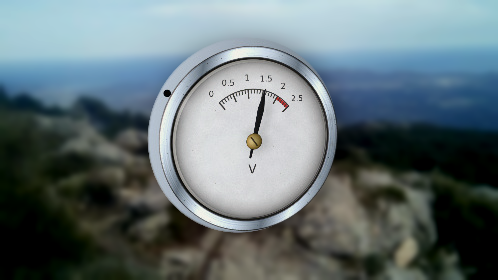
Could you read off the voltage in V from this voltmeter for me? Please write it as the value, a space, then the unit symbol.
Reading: 1.5 V
